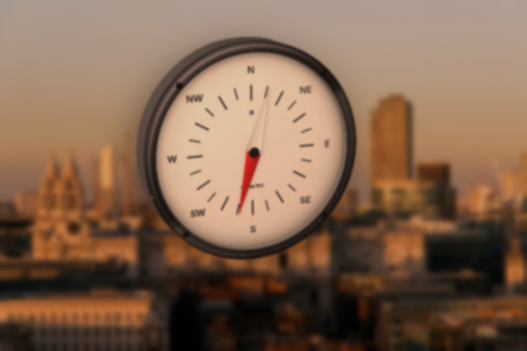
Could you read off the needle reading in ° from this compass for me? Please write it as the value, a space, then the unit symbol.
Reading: 195 °
